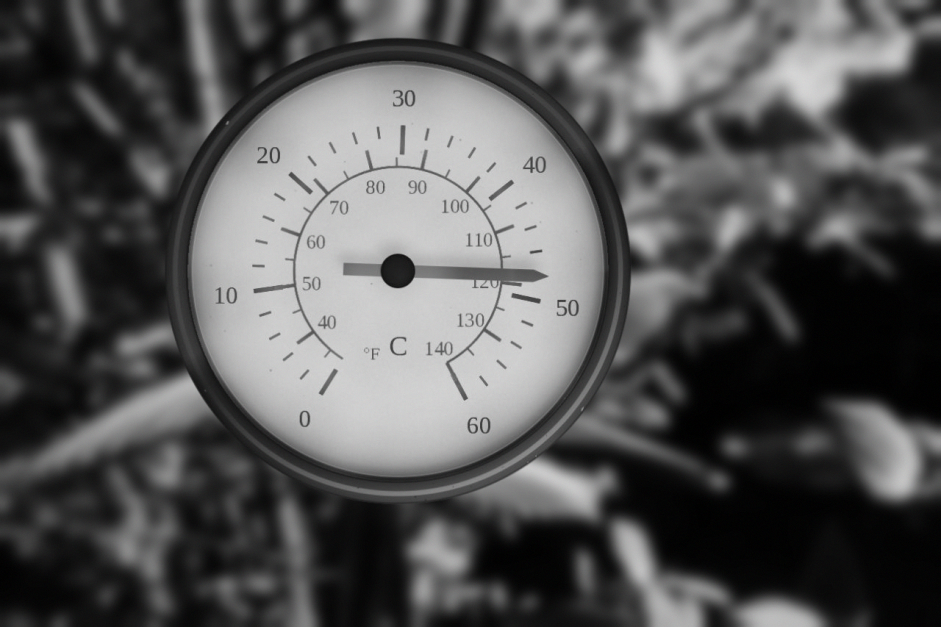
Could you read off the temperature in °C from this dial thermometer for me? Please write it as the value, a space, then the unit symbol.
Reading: 48 °C
